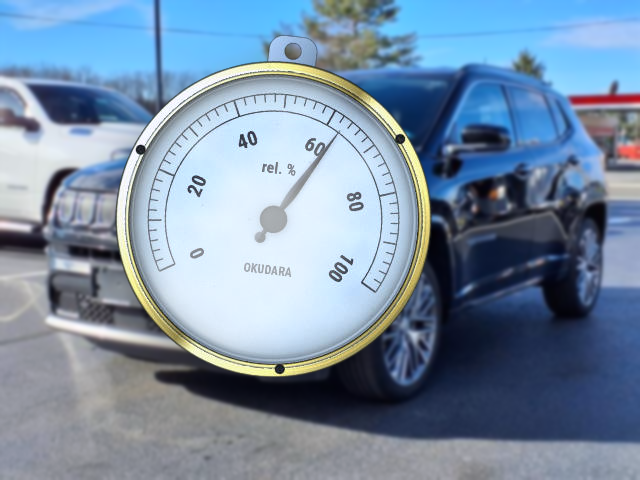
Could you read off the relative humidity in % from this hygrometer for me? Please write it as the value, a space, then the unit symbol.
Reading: 63 %
